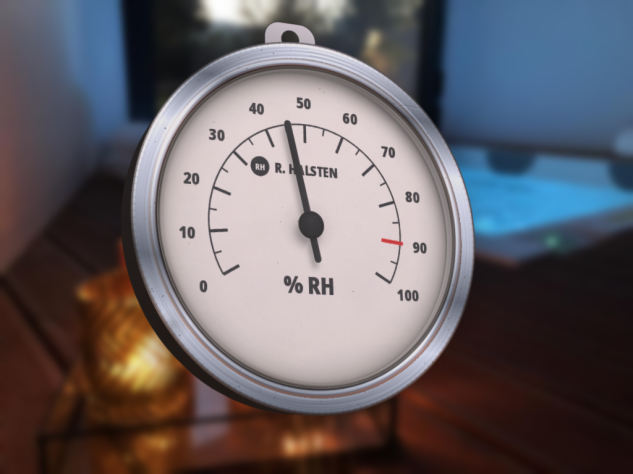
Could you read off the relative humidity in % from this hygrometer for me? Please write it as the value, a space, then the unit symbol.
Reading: 45 %
